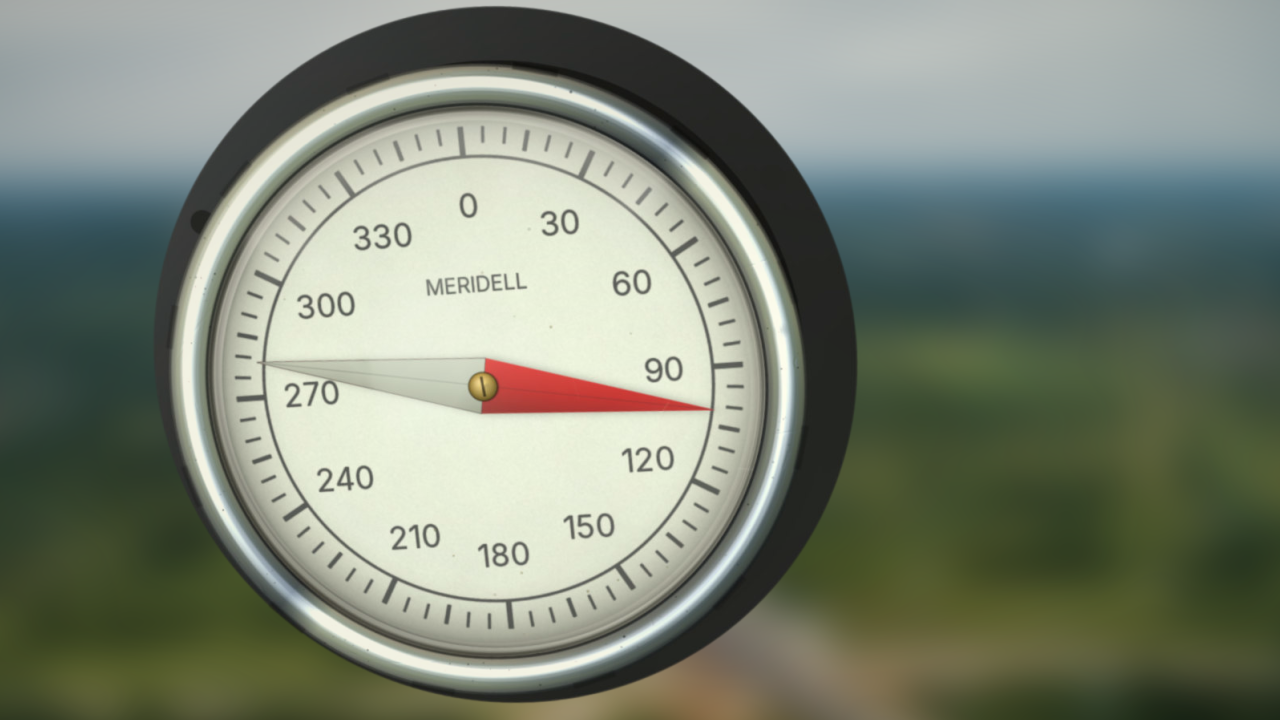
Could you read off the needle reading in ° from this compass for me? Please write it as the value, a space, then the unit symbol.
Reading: 100 °
